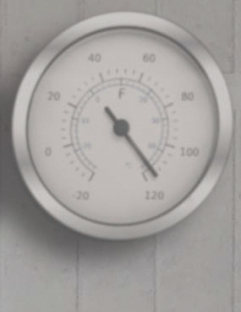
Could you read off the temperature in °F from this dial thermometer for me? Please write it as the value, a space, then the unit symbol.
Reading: 116 °F
